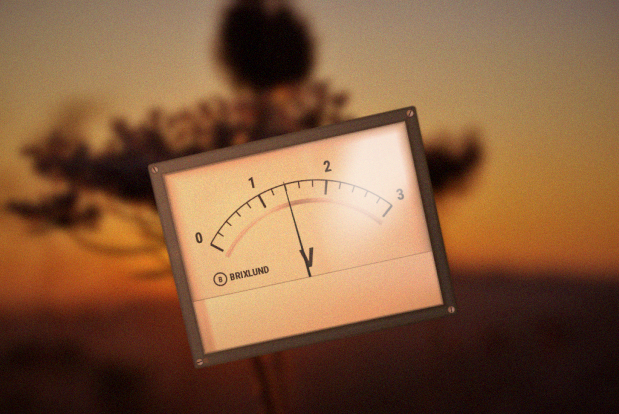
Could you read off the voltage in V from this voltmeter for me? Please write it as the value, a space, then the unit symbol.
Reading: 1.4 V
